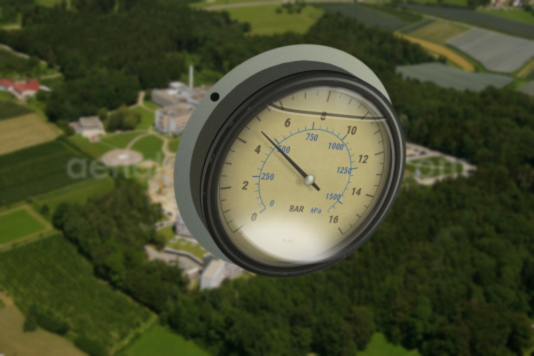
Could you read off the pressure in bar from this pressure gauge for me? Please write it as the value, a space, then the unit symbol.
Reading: 4.75 bar
